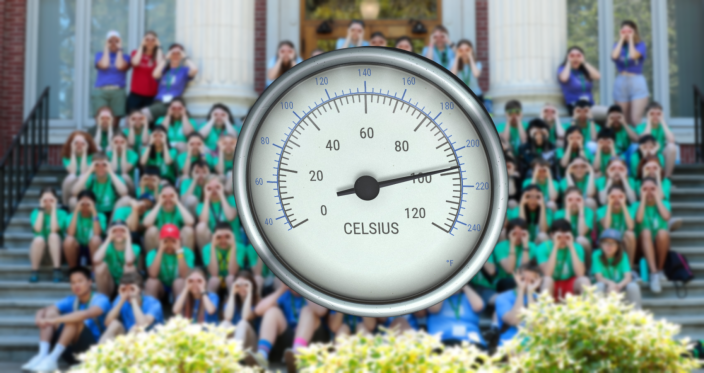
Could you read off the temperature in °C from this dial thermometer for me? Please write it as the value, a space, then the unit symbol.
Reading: 98 °C
